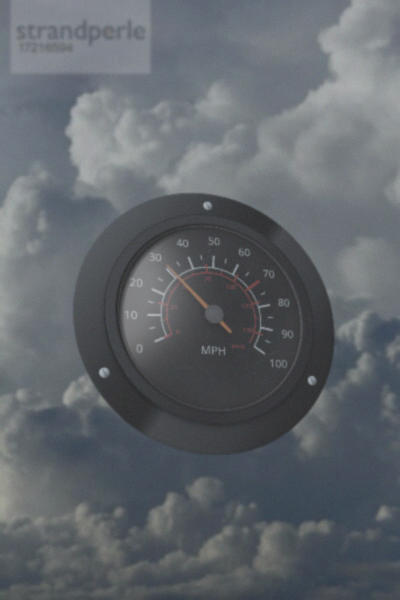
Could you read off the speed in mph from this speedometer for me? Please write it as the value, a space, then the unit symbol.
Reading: 30 mph
